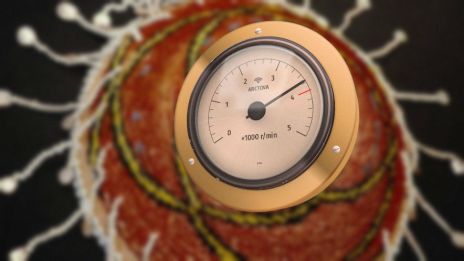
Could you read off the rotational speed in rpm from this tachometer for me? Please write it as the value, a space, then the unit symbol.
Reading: 3800 rpm
